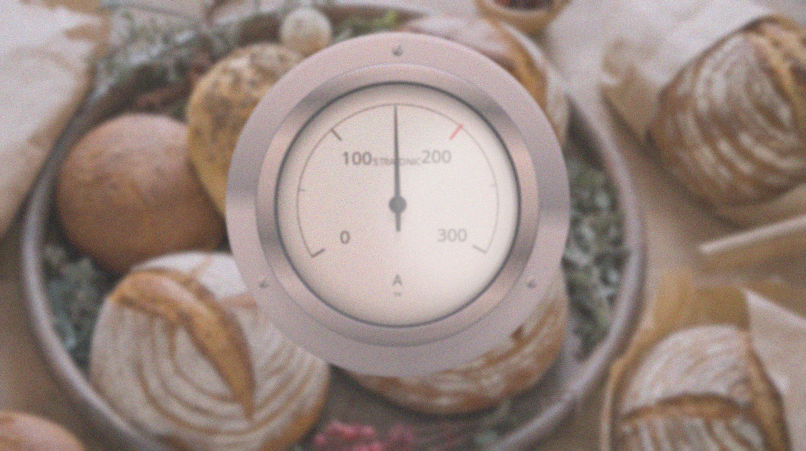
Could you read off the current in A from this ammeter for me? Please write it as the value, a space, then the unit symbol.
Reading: 150 A
